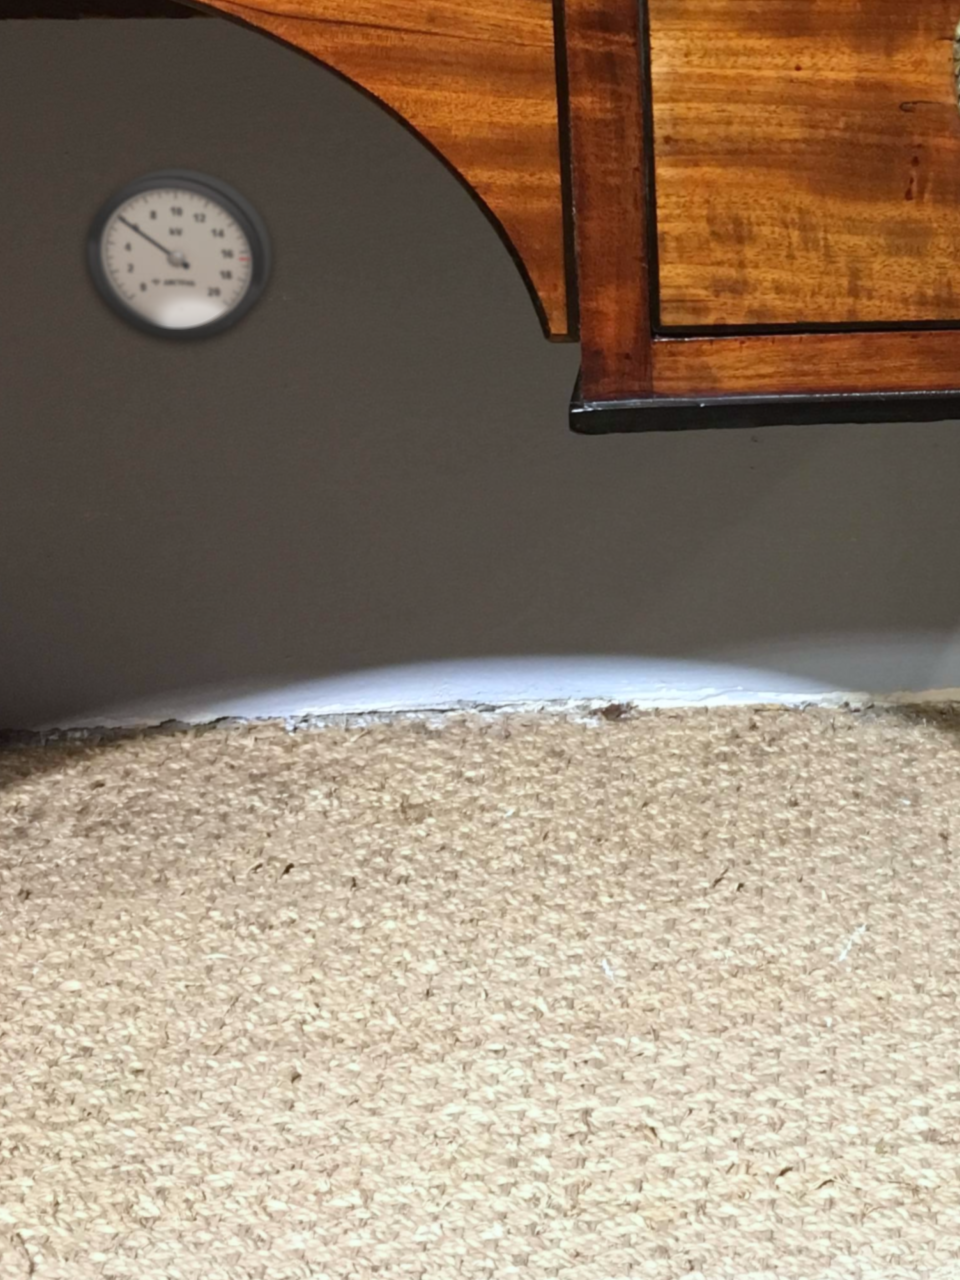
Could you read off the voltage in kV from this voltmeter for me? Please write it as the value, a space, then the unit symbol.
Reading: 6 kV
